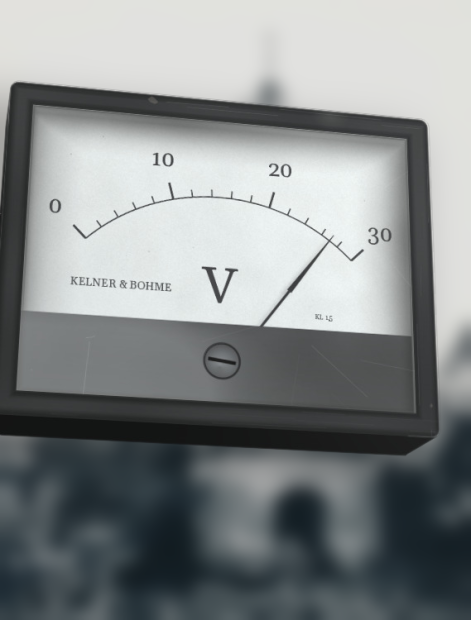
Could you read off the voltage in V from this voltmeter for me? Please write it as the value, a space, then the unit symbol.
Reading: 27 V
